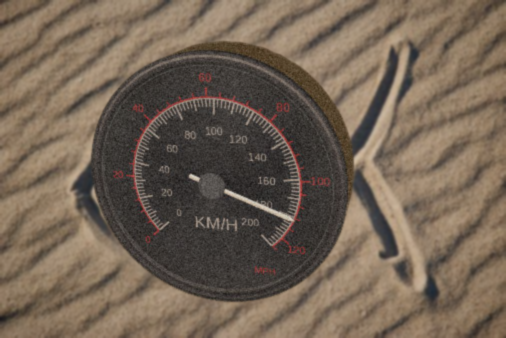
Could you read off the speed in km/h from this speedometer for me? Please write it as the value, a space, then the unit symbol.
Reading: 180 km/h
